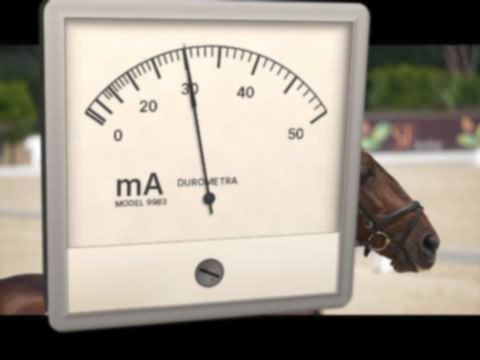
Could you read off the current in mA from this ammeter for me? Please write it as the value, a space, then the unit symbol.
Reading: 30 mA
